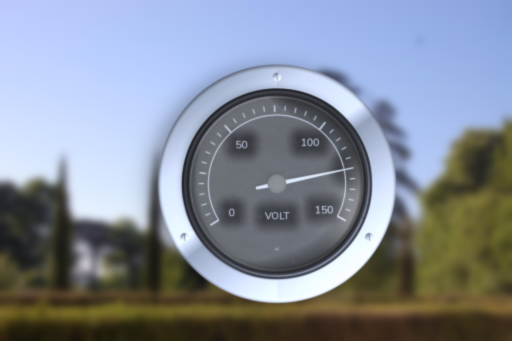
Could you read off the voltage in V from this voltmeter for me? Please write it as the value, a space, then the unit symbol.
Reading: 125 V
